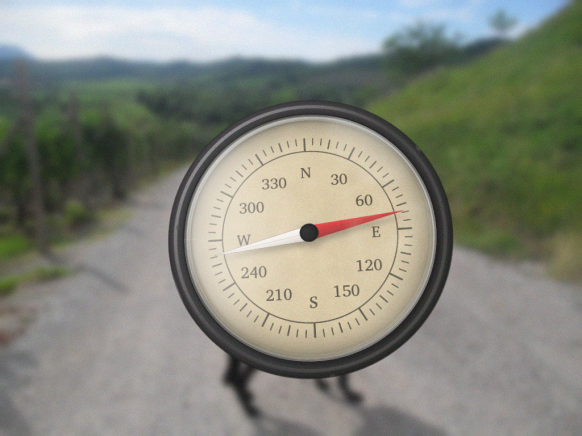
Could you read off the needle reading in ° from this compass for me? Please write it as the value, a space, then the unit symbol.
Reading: 80 °
